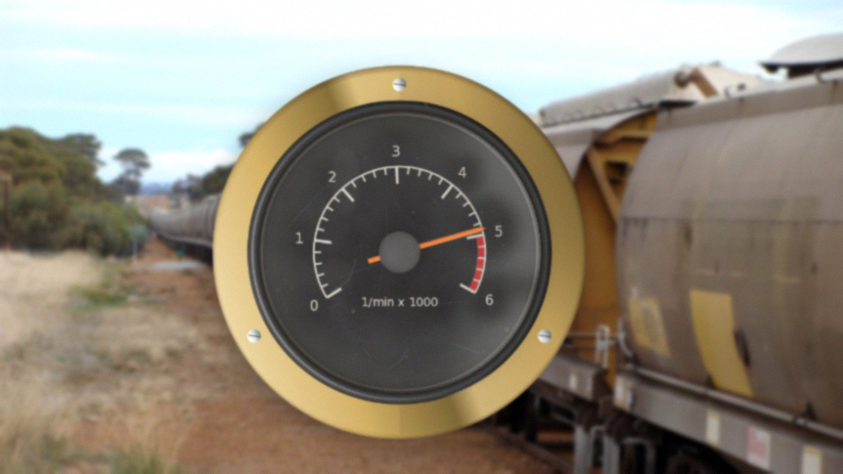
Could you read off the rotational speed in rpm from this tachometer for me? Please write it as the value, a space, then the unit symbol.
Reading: 4900 rpm
